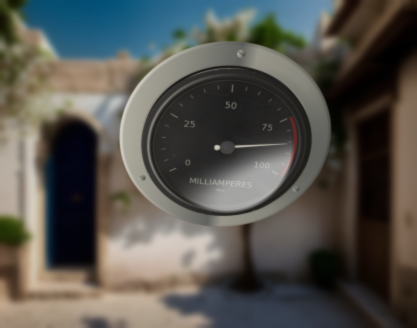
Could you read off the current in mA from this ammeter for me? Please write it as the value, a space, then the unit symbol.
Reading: 85 mA
